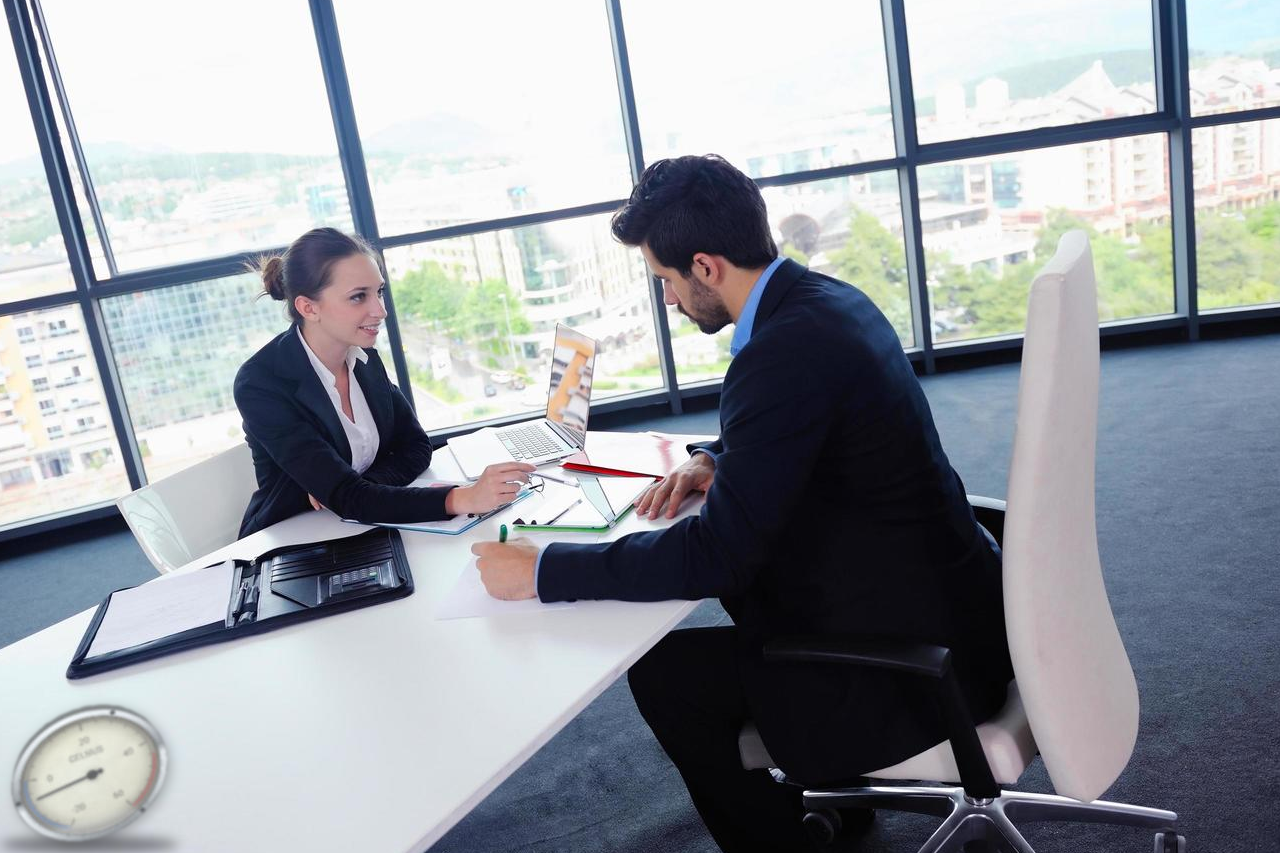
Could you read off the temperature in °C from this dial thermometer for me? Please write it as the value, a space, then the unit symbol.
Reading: -6 °C
